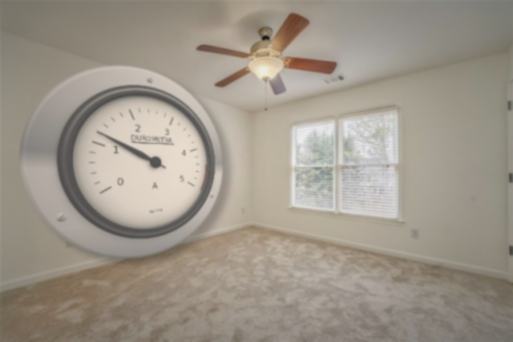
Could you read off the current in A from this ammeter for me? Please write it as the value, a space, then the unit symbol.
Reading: 1.2 A
